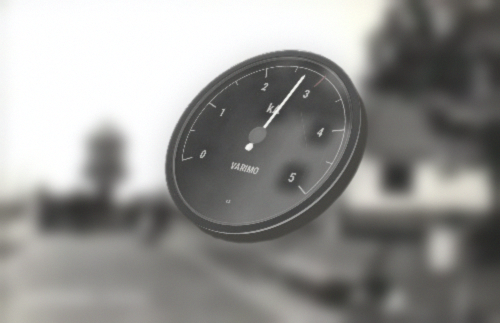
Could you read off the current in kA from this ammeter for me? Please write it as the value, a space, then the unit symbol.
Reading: 2.75 kA
